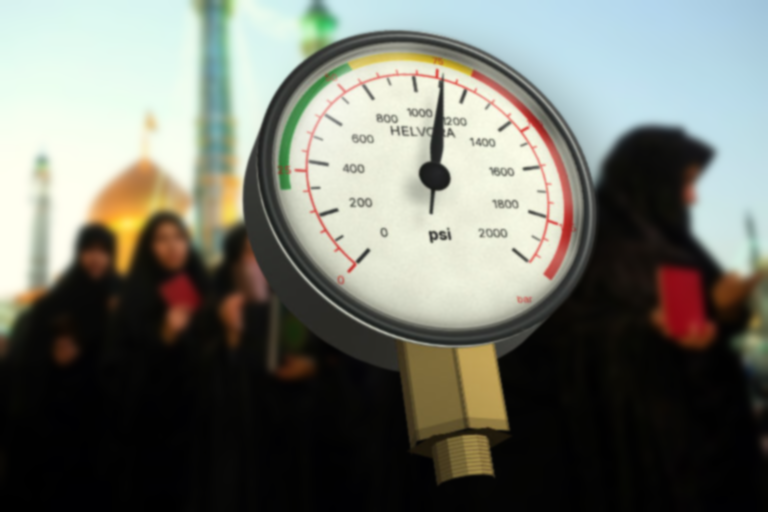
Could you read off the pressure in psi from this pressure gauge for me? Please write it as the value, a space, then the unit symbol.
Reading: 1100 psi
